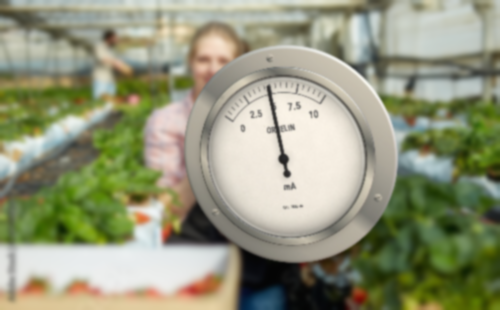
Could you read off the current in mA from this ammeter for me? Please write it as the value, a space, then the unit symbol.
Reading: 5 mA
